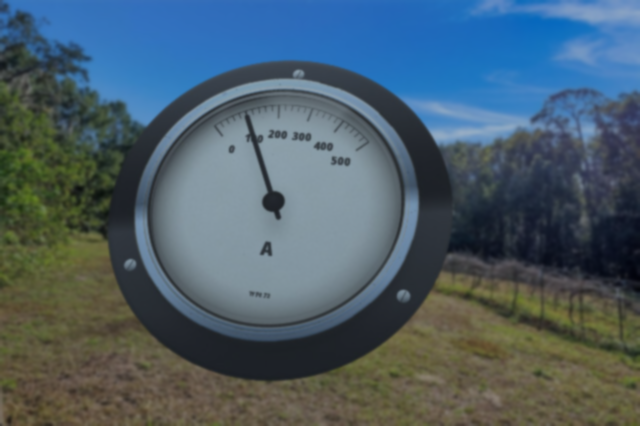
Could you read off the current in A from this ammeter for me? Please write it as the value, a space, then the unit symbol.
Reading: 100 A
